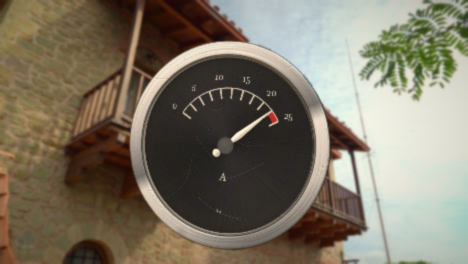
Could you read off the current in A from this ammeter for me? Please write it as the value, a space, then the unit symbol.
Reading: 22.5 A
